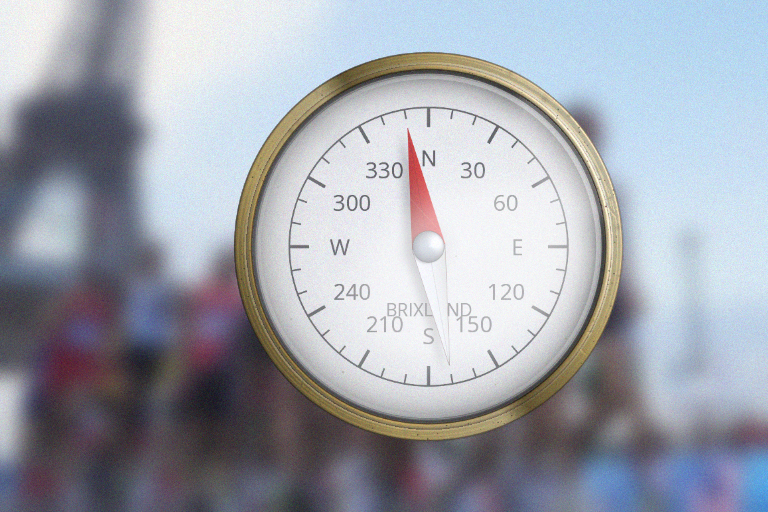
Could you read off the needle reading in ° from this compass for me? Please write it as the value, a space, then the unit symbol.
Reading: 350 °
